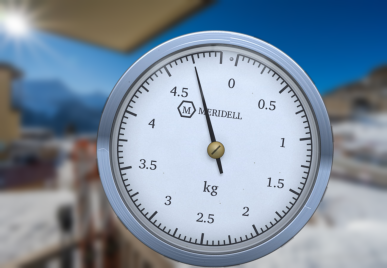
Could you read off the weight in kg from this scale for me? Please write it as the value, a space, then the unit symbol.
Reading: 4.75 kg
